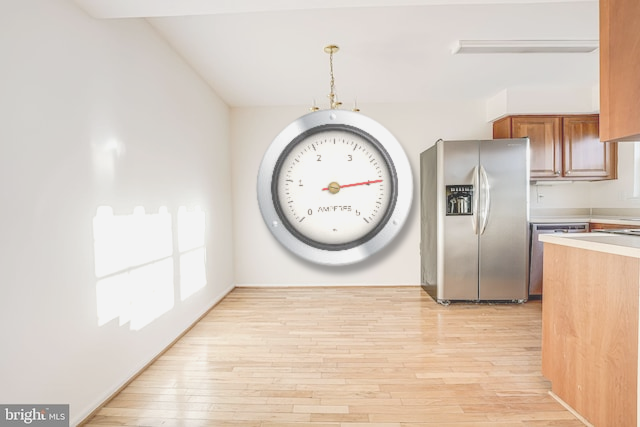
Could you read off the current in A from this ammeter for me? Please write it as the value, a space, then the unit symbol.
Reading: 4 A
